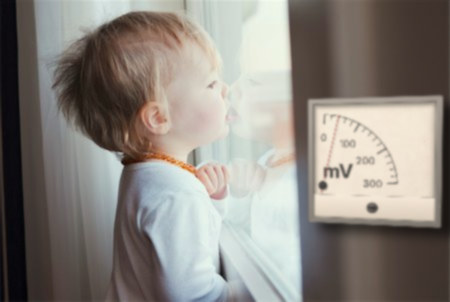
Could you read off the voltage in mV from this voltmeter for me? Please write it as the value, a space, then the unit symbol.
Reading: 40 mV
